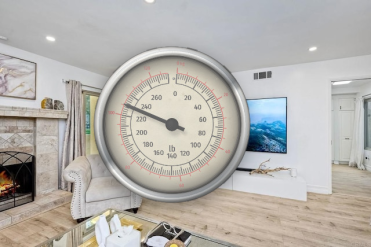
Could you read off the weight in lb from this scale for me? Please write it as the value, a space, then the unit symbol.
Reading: 230 lb
